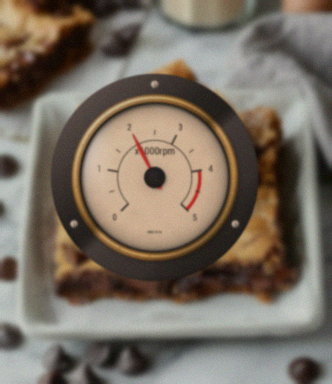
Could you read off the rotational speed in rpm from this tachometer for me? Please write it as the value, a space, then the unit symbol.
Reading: 2000 rpm
